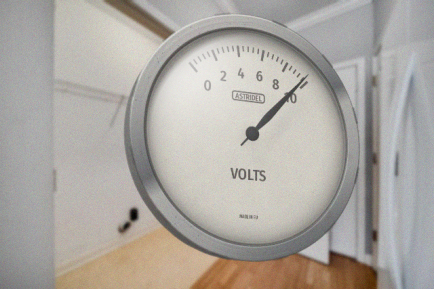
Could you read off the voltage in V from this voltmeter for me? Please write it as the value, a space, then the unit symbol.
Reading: 9.6 V
